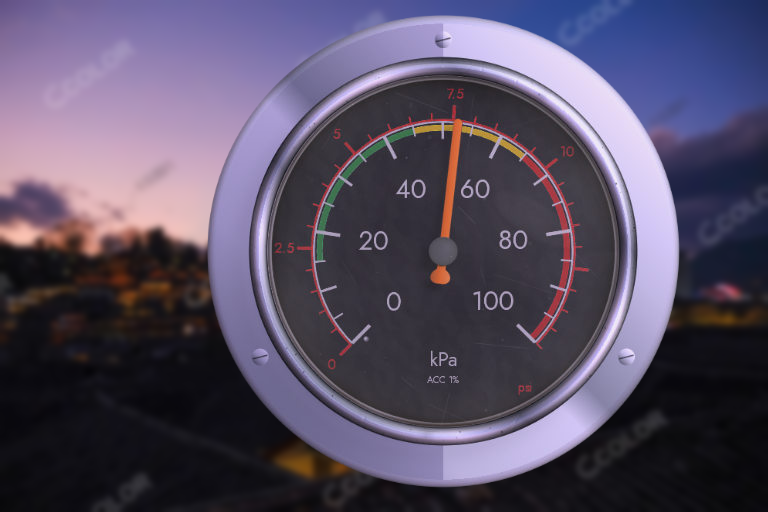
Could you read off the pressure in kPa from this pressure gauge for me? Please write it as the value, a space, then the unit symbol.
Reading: 52.5 kPa
